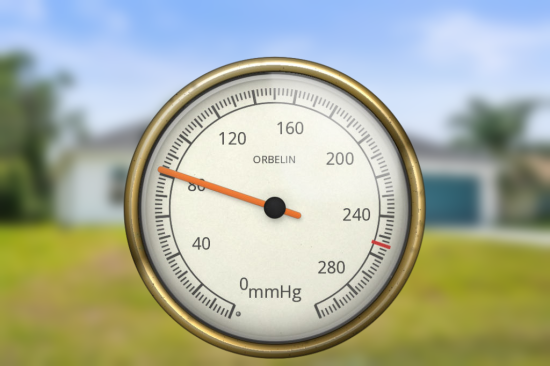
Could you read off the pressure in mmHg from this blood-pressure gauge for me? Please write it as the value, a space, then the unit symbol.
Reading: 82 mmHg
